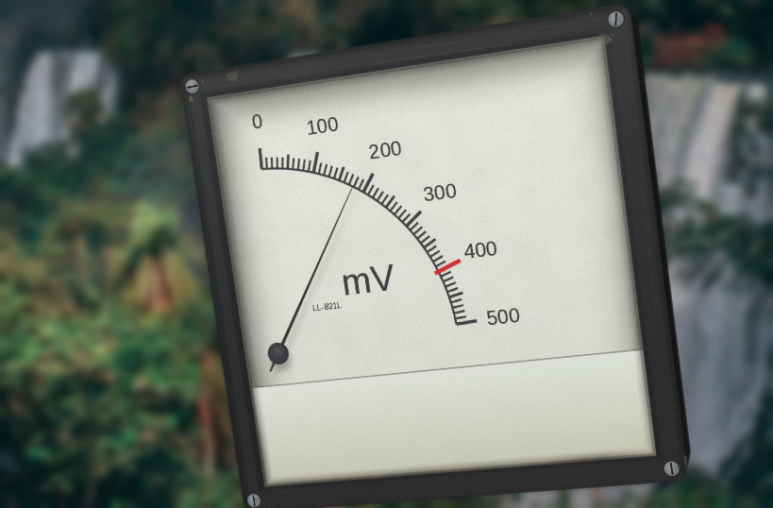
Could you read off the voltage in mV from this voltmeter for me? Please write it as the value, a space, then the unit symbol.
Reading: 180 mV
